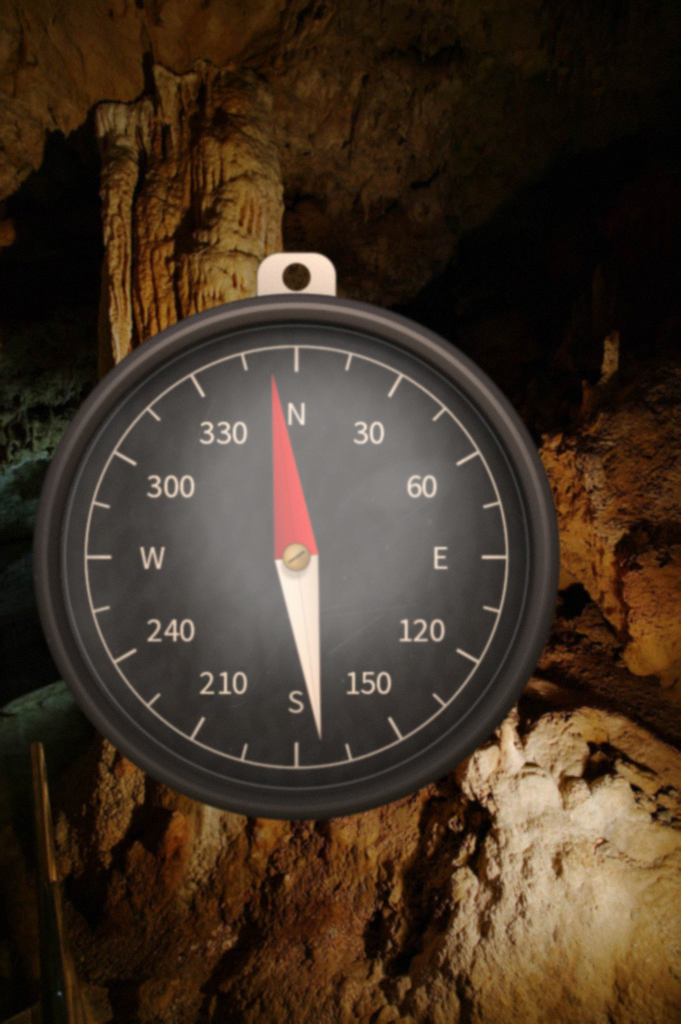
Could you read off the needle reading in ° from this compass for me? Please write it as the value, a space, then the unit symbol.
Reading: 352.5 °
